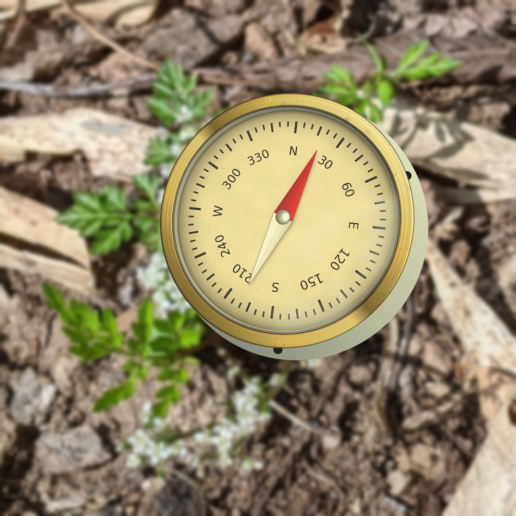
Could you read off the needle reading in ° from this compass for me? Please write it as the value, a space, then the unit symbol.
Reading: 20 °
